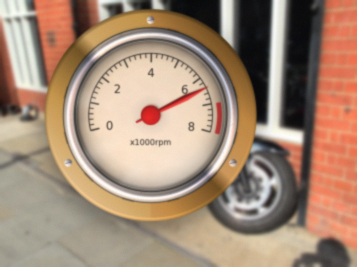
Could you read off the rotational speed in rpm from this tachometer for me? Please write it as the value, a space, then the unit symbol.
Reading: 6400 rpm
